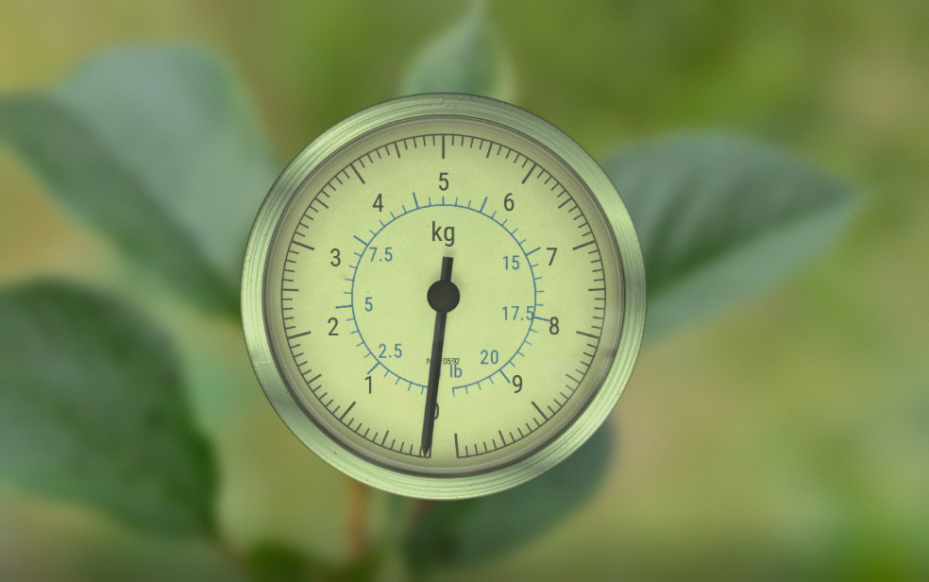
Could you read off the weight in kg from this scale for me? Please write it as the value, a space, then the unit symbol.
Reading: 0.05 kg
